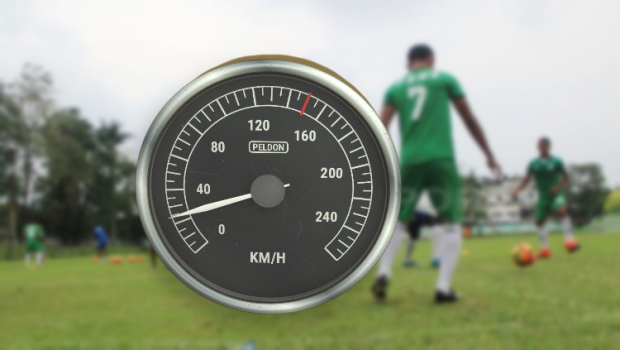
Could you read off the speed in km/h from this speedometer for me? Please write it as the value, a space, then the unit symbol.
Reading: 25 km/h
